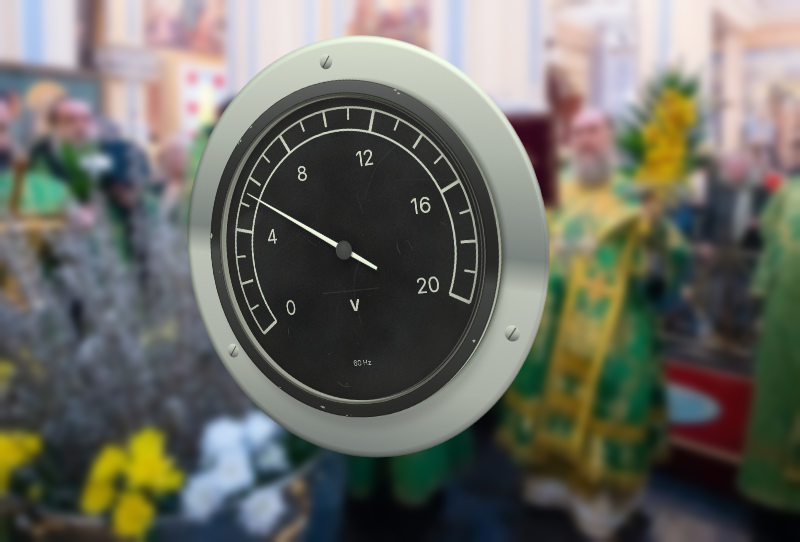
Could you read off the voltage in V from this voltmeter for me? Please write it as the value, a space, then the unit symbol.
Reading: 5.5 V
